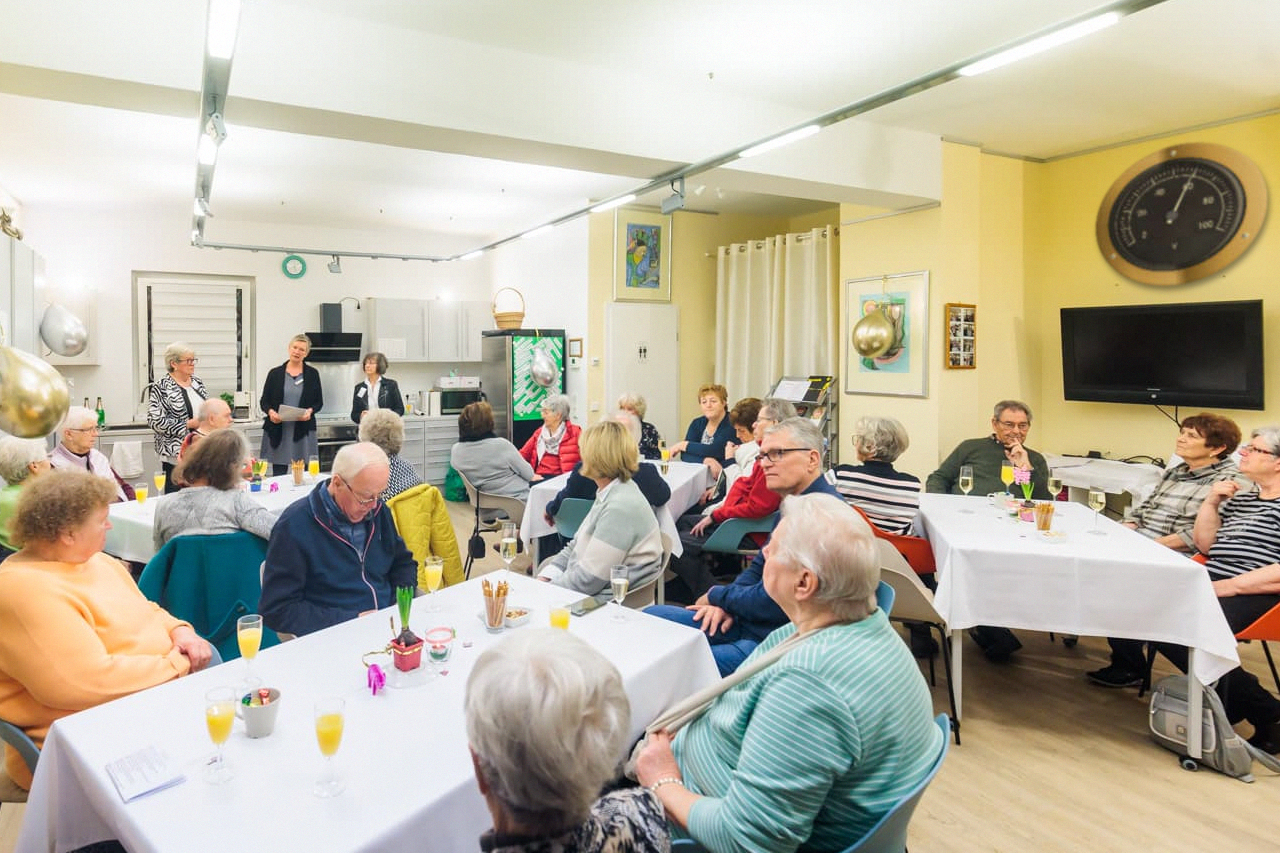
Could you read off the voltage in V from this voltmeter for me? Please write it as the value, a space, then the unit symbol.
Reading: 60 V
